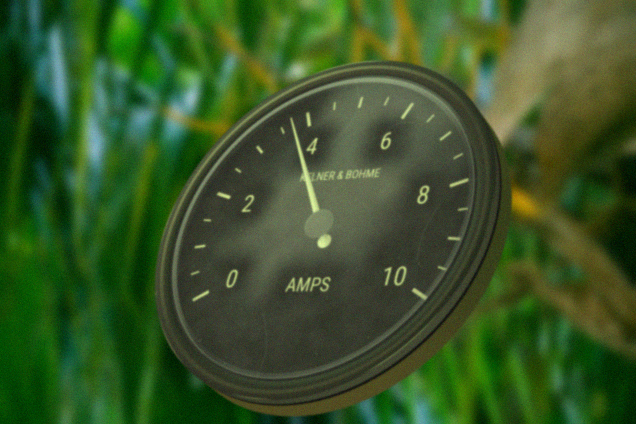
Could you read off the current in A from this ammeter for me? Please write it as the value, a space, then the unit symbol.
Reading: 3.75 A
